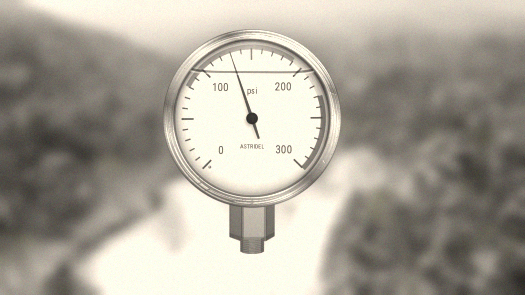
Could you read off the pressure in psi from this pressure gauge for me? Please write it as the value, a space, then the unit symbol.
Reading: 130 psi
